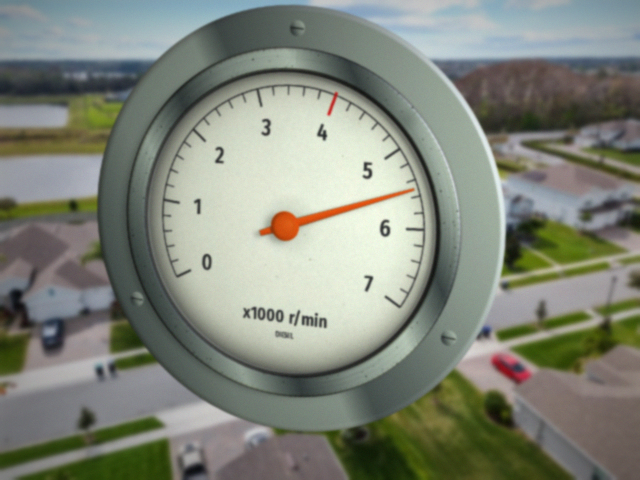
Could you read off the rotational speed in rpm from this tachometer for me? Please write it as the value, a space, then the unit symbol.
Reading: 5500 rpm
